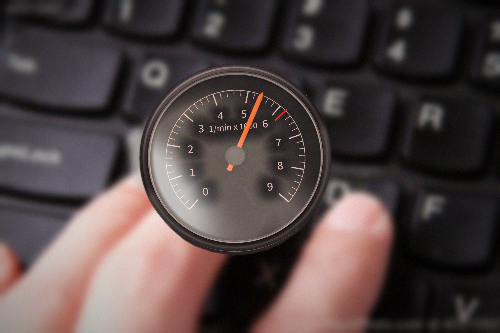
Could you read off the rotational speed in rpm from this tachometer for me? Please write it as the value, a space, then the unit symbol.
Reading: 5400 rpm
